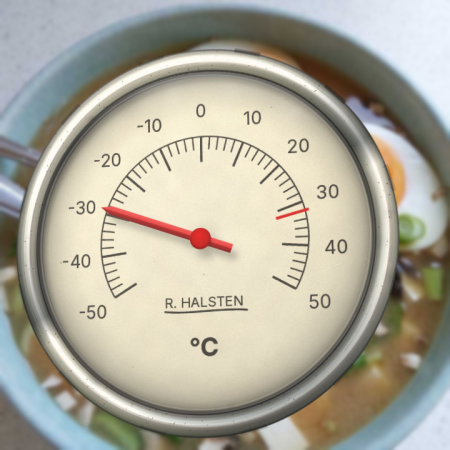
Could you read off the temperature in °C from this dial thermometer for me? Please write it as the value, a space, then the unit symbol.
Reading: -29 °C
